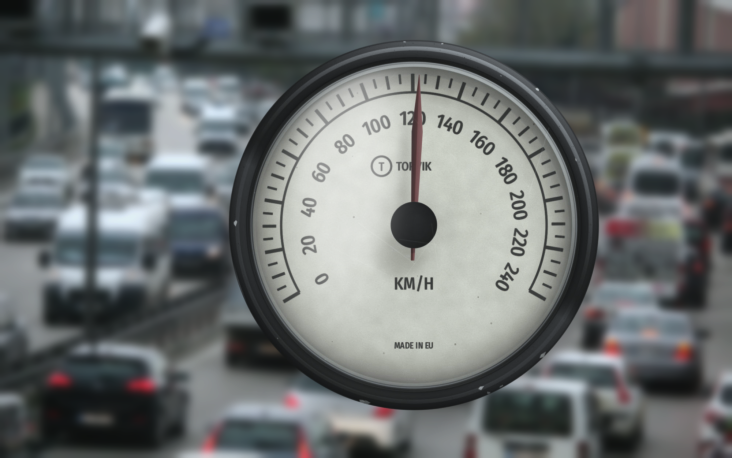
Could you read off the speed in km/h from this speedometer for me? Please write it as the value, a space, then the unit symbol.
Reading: 122.5 km/h
